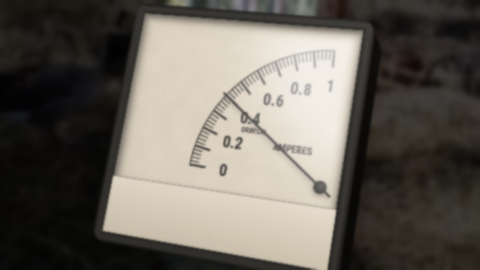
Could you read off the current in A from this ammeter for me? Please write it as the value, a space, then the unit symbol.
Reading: 0.4 A
